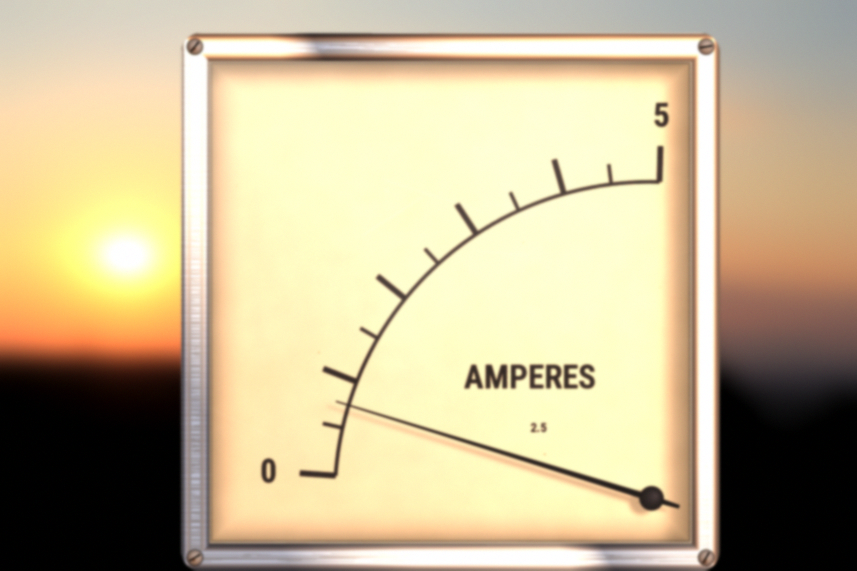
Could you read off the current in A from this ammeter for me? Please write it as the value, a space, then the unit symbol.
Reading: 0.75 A
